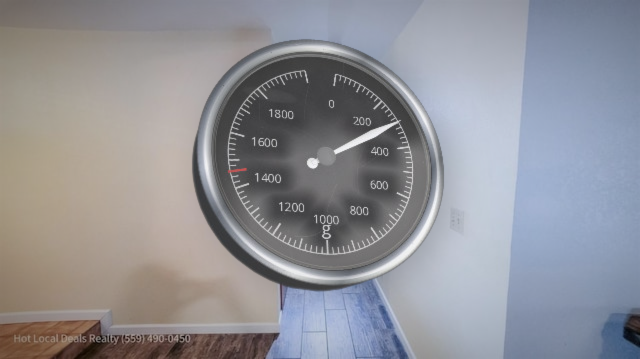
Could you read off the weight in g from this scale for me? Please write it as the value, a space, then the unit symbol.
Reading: 300 g
